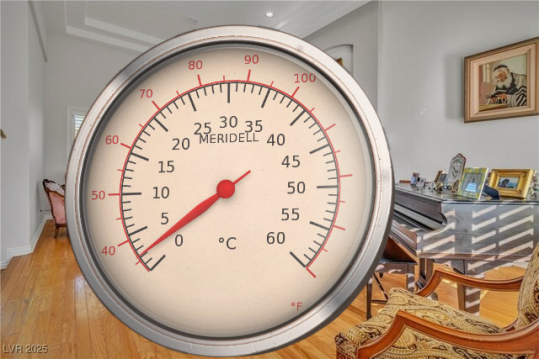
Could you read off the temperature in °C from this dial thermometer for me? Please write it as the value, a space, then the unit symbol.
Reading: 2 °C
